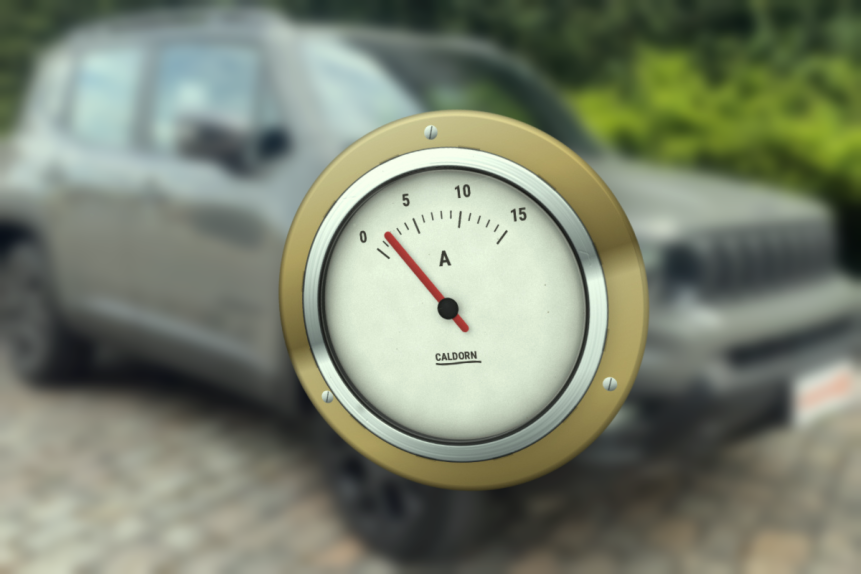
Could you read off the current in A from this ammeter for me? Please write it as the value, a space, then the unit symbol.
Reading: 2 A
